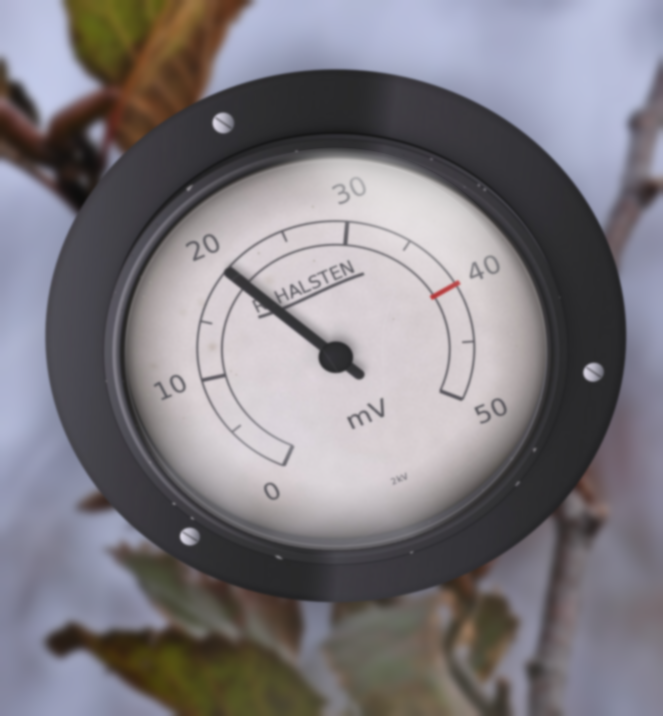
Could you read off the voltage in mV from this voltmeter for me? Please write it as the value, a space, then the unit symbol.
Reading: 20 mV
